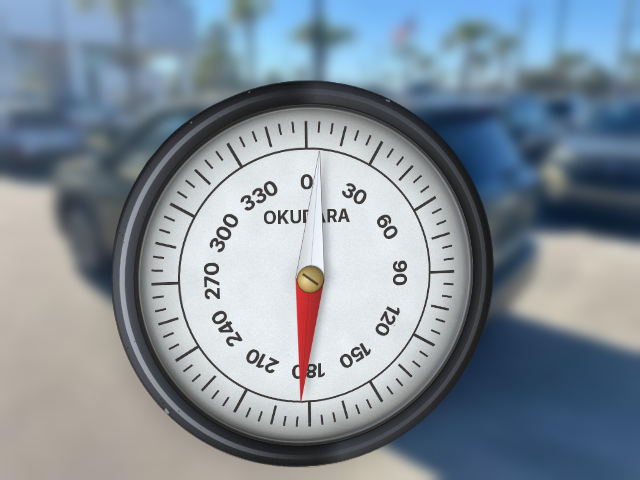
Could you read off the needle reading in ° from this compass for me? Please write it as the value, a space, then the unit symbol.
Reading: 185 °
